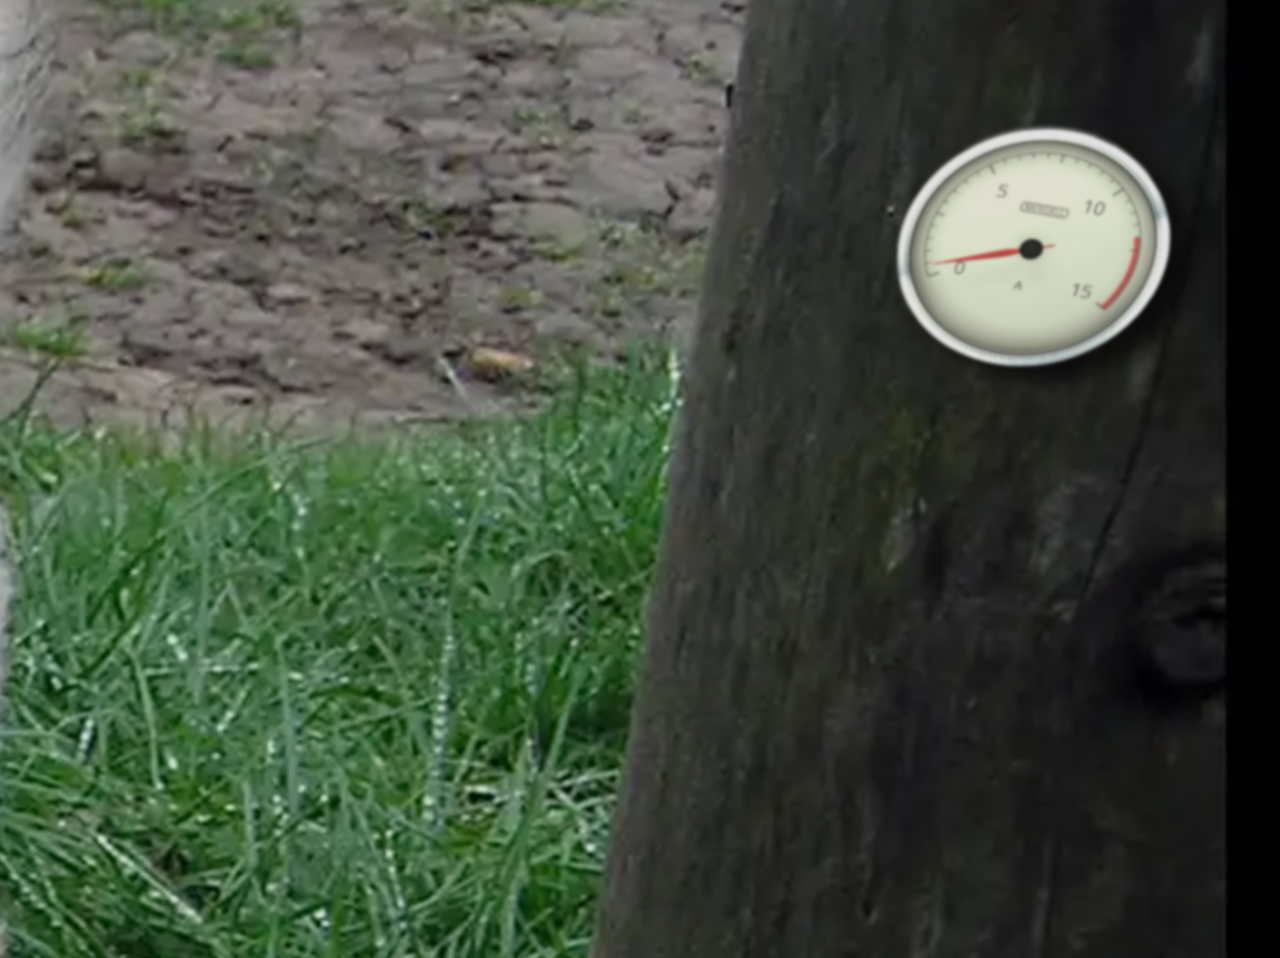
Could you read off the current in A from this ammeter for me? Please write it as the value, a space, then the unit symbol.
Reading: 0.5 A
